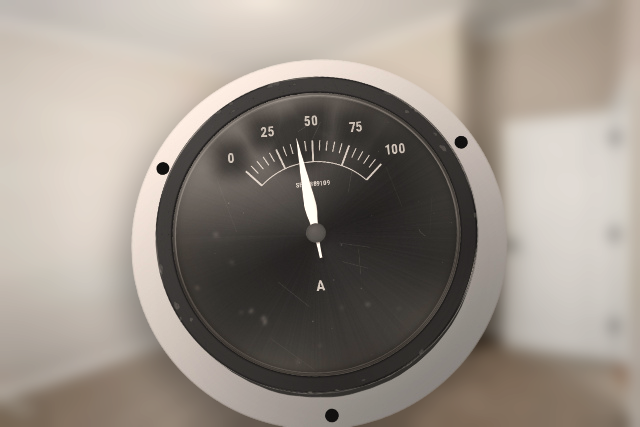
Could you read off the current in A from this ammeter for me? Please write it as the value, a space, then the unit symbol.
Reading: 40 A
